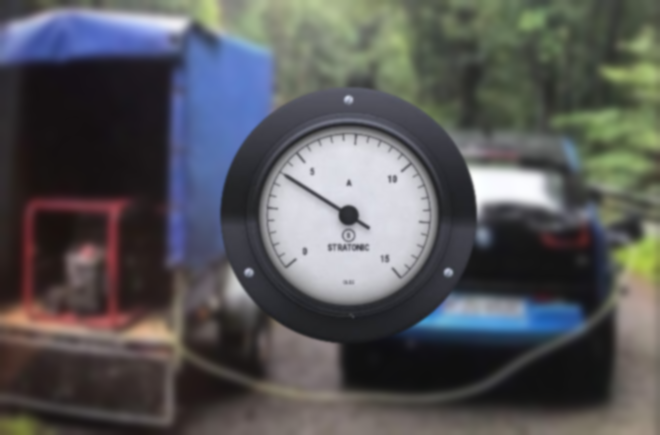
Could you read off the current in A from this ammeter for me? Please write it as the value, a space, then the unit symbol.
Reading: 4 A
